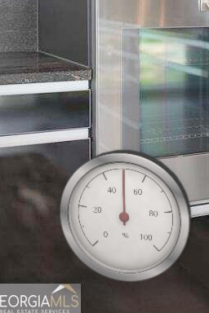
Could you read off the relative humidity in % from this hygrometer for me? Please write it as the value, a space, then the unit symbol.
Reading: 50 %
